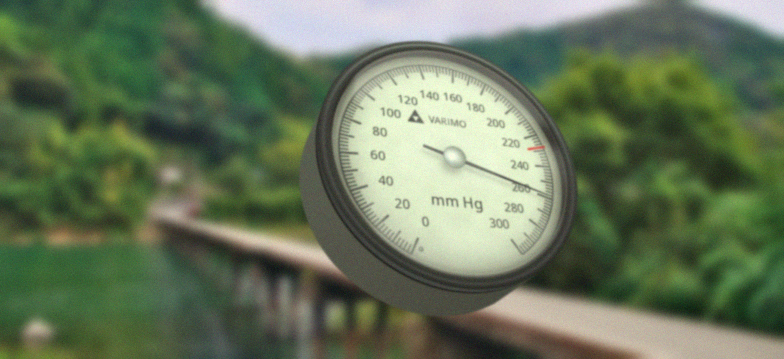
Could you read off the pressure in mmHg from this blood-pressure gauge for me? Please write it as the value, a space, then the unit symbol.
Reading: 260 mmHg
